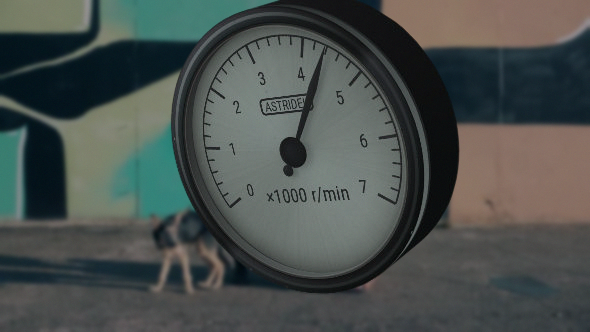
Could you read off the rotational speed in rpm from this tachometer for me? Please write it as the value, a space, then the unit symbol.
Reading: 4400 rpm
